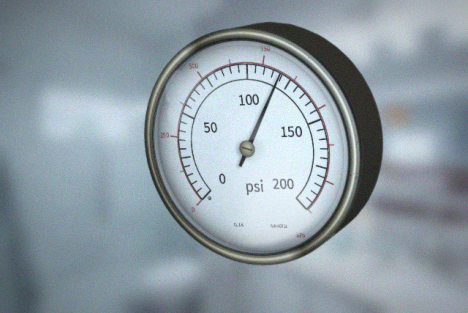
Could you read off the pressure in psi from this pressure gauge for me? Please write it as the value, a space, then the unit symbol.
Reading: 120 psi
